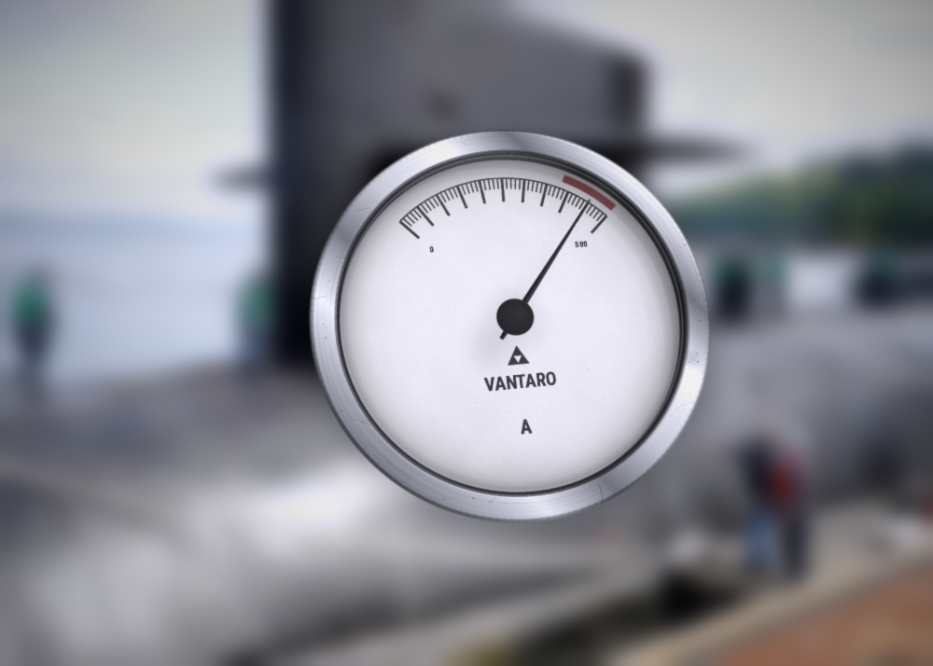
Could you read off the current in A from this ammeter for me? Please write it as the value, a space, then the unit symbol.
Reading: 450 A
